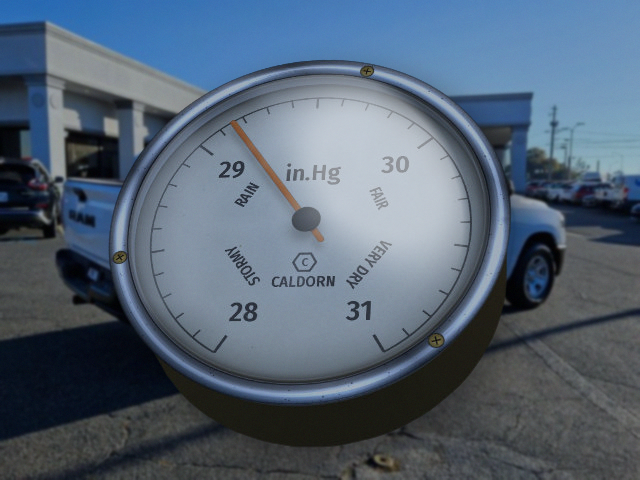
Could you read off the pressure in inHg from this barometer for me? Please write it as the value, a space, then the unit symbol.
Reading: 29.15 inHg
